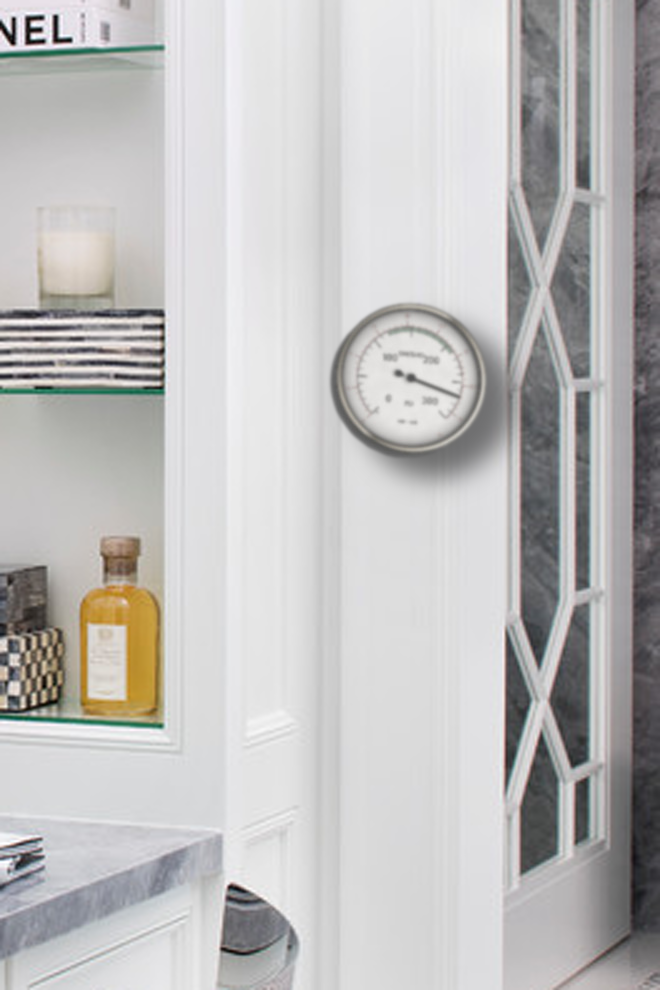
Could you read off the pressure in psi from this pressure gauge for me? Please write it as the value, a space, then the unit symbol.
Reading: 270 psi
